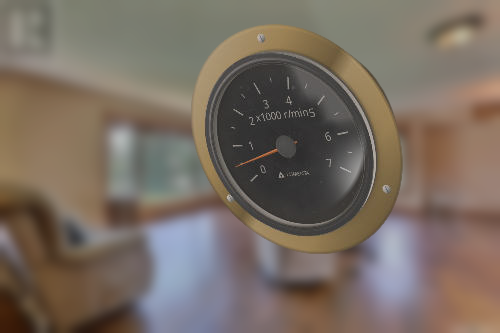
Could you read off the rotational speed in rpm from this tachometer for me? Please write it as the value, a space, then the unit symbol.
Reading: 500 rpm
